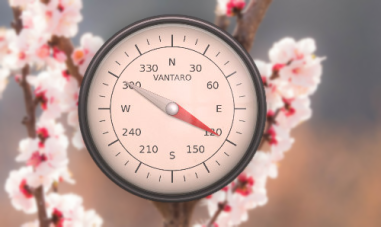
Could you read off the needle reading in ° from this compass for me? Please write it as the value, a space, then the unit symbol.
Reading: 120 °
